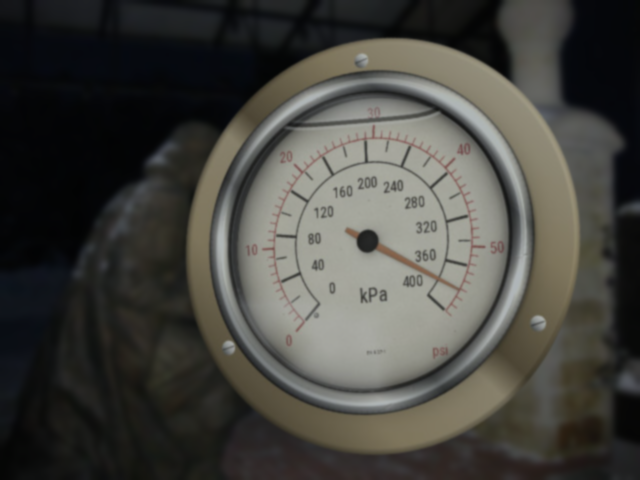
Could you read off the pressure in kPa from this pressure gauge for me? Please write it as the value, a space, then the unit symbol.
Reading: 380 kPa
